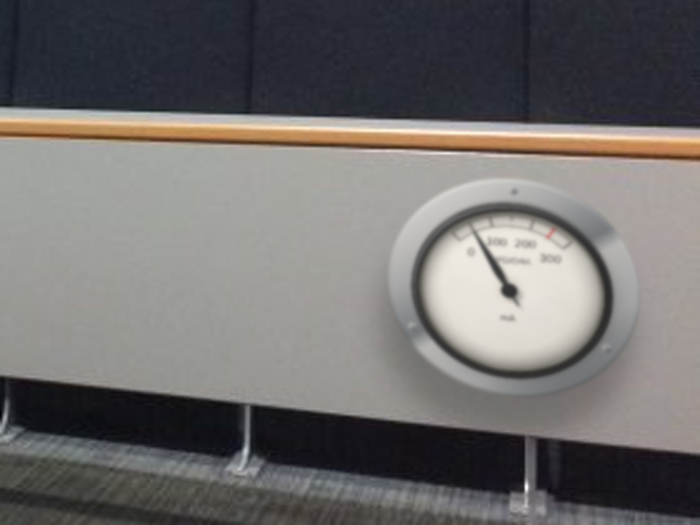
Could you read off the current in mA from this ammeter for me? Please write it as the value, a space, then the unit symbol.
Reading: 50 mA
